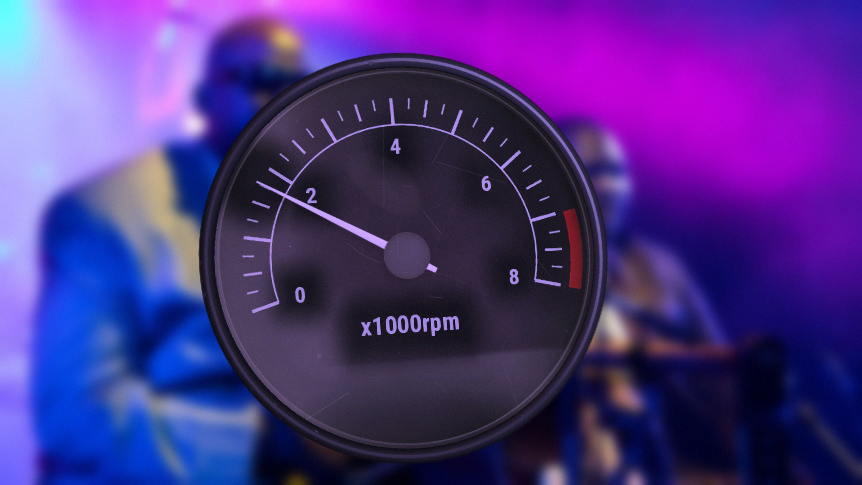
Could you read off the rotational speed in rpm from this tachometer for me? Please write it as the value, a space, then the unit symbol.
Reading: 1750 rpm
